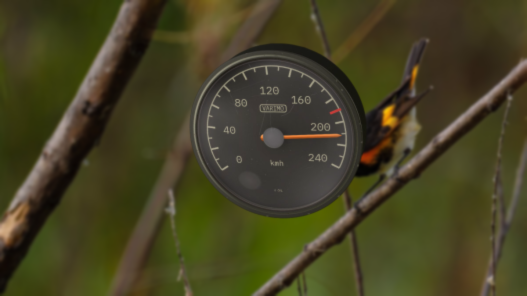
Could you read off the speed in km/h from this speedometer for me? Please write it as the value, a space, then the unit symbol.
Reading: 210 km/h
